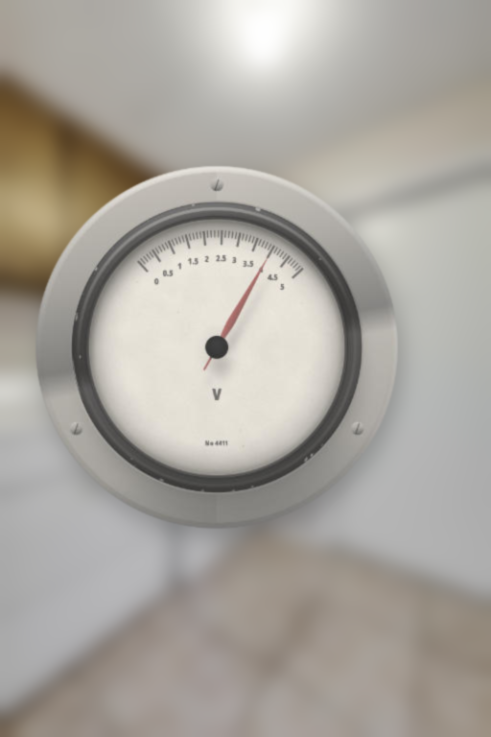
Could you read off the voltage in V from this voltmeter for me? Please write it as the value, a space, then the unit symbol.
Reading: 4 V
